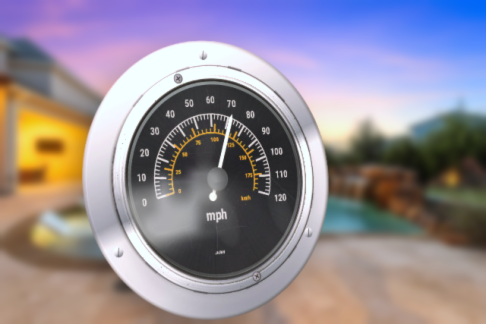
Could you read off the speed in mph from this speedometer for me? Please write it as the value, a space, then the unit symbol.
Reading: 70 mph
